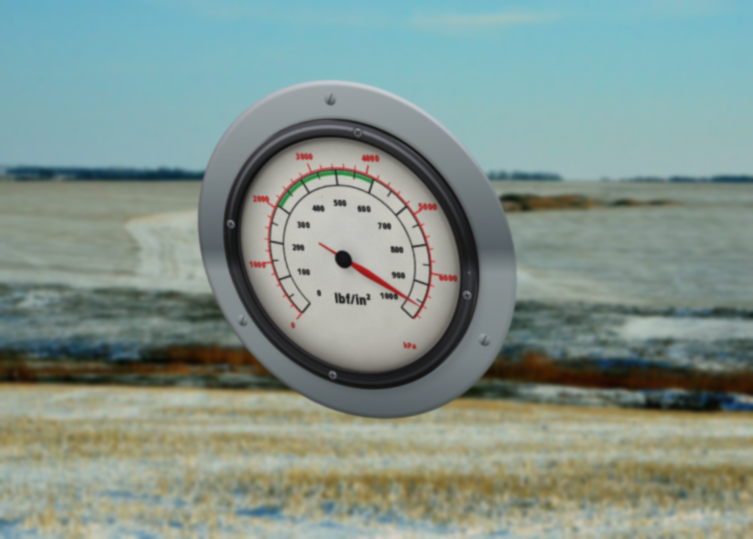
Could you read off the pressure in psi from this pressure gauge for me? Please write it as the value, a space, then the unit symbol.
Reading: 950 psi
